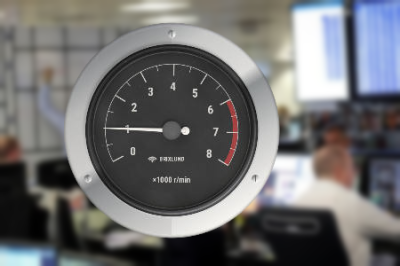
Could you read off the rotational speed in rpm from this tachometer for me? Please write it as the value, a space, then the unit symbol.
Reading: 1000 rpm
